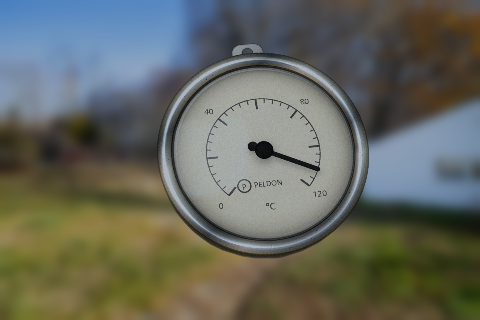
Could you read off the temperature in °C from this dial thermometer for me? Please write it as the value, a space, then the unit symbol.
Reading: 112 °C
